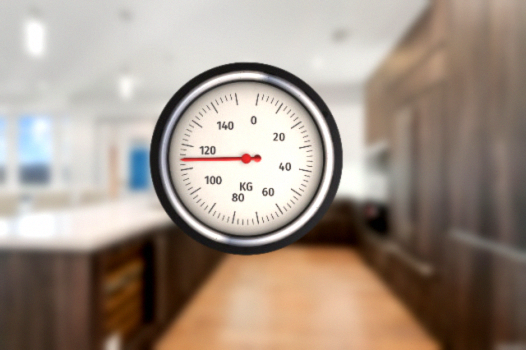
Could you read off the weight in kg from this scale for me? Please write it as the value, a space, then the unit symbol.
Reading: 114 kg
